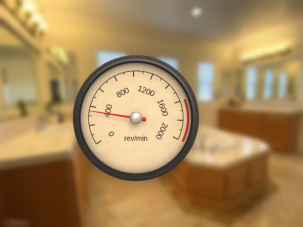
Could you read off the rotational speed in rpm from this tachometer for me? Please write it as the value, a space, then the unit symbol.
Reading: 350 rpm
